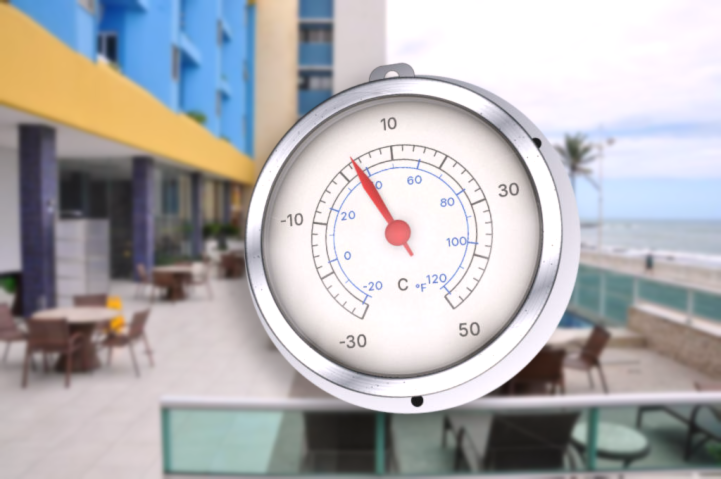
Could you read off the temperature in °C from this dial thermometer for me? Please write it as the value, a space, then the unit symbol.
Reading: 3 °C
